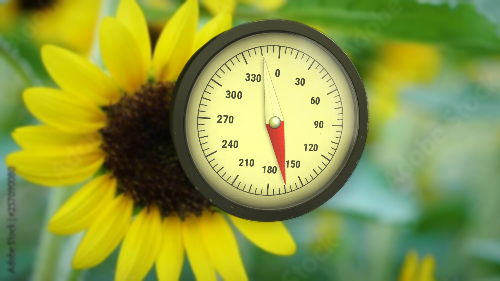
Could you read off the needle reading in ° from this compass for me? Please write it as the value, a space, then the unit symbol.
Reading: 165 °
